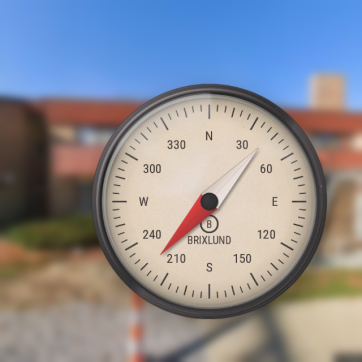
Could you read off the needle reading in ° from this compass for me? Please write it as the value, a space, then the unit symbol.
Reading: 222.5 °
